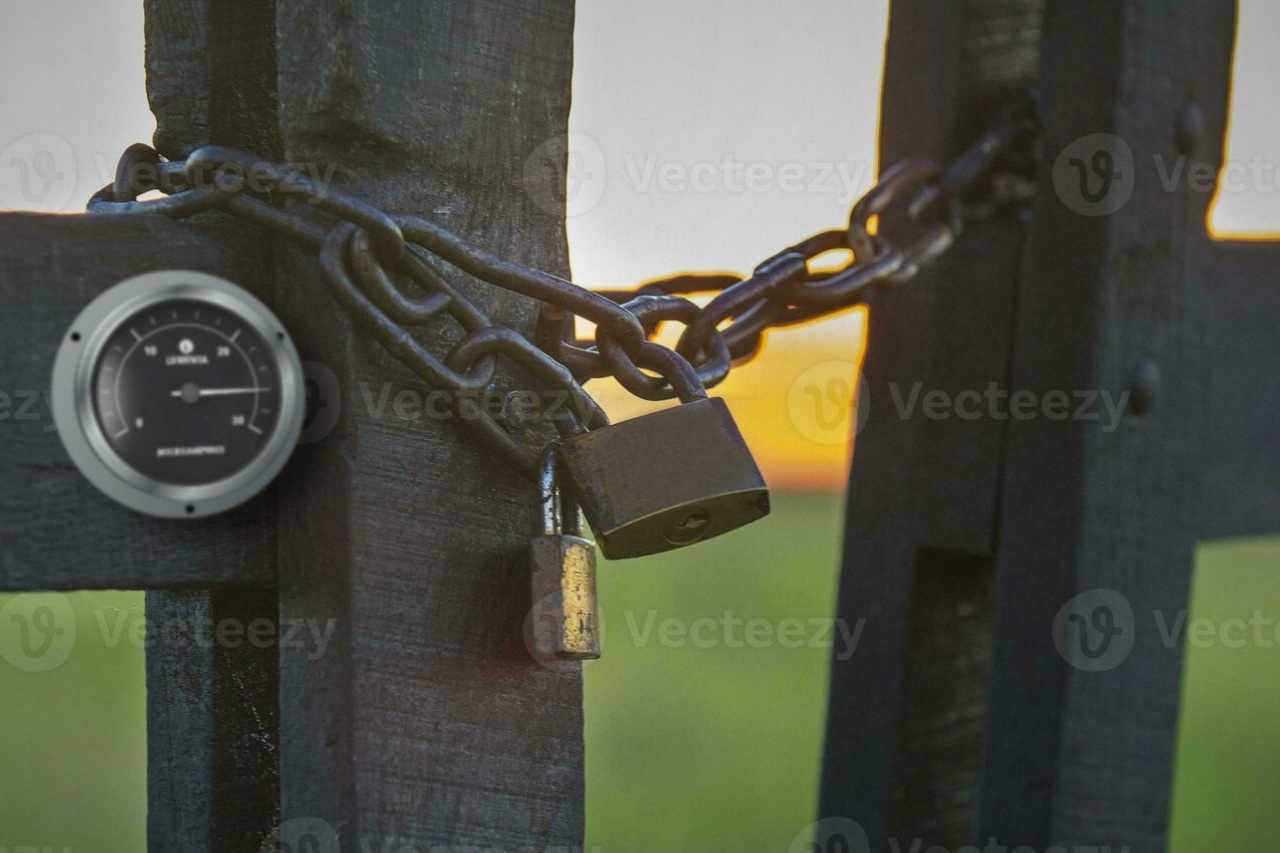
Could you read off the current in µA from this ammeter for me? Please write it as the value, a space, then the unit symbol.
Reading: 26 µA
